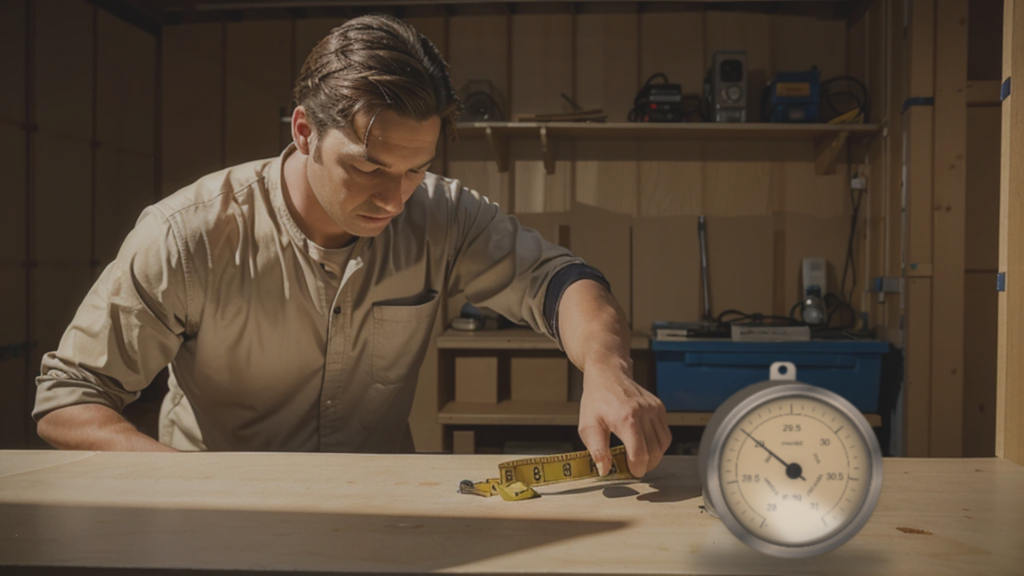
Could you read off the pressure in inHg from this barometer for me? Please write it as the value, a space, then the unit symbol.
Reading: 29 inHg
